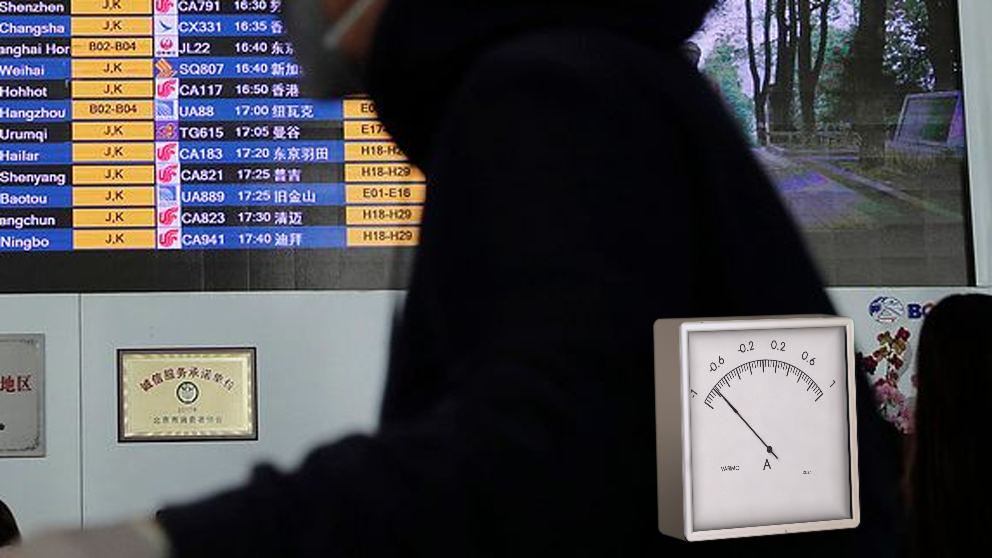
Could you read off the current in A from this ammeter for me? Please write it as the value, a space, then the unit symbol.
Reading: -0.8 A
